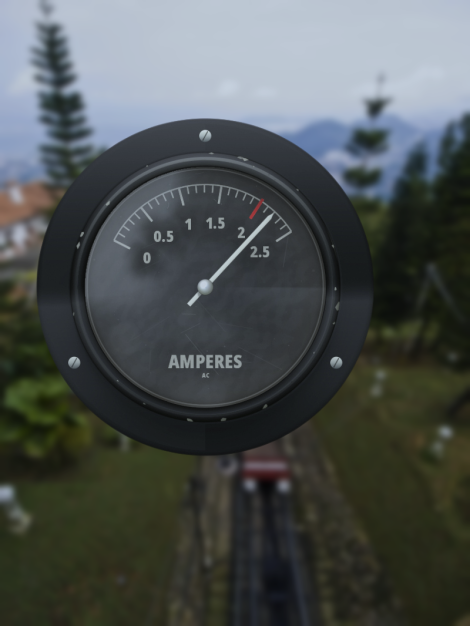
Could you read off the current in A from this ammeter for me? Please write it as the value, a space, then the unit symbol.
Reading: 2.2 A
